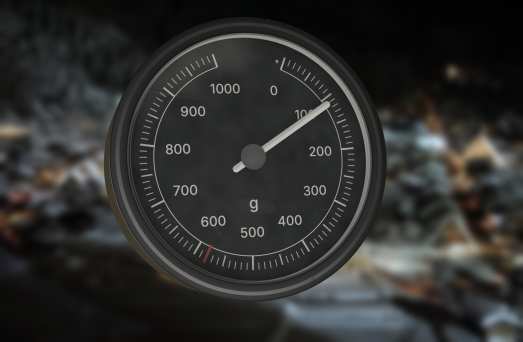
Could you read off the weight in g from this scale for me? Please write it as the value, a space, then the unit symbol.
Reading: 110 g
